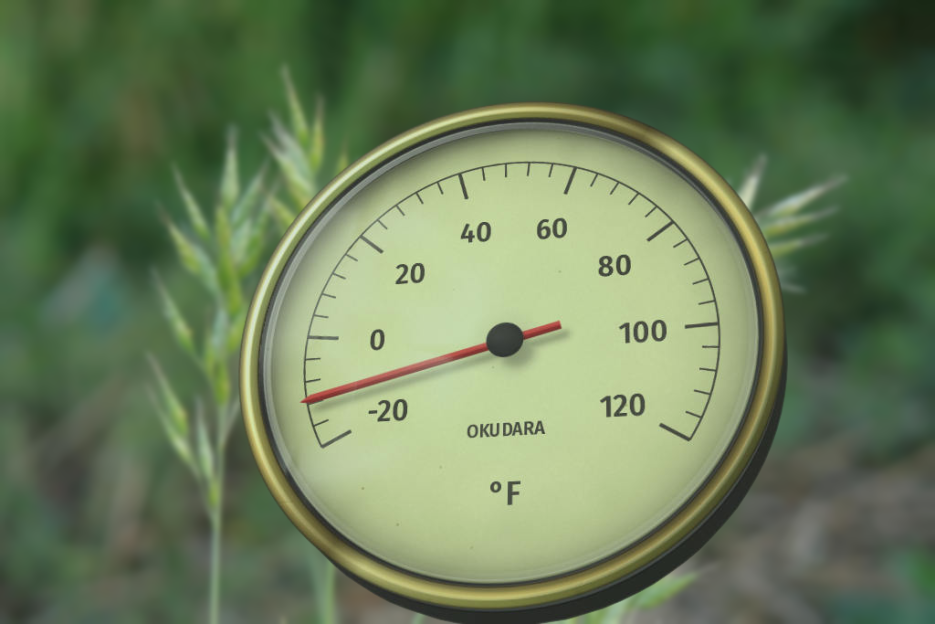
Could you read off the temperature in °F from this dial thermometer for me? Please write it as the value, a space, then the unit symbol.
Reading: -12 °F
